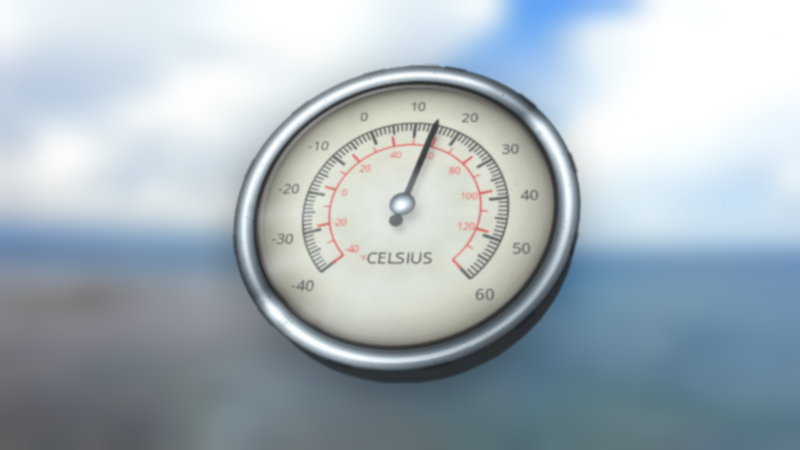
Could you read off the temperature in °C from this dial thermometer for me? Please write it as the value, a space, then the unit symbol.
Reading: 15 °C
